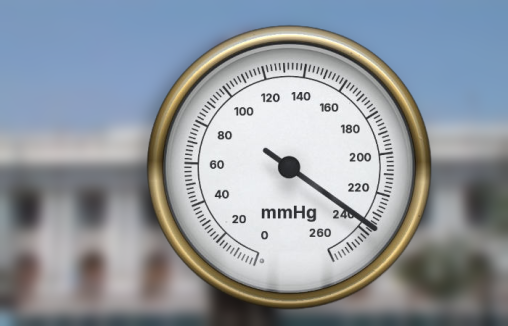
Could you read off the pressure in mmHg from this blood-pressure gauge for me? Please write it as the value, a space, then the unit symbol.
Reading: 236 mmHg
